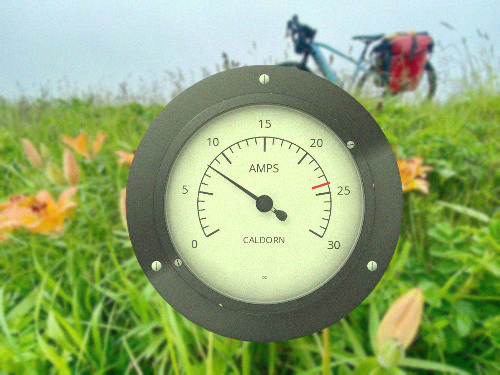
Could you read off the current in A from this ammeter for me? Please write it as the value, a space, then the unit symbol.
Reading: 8 A
